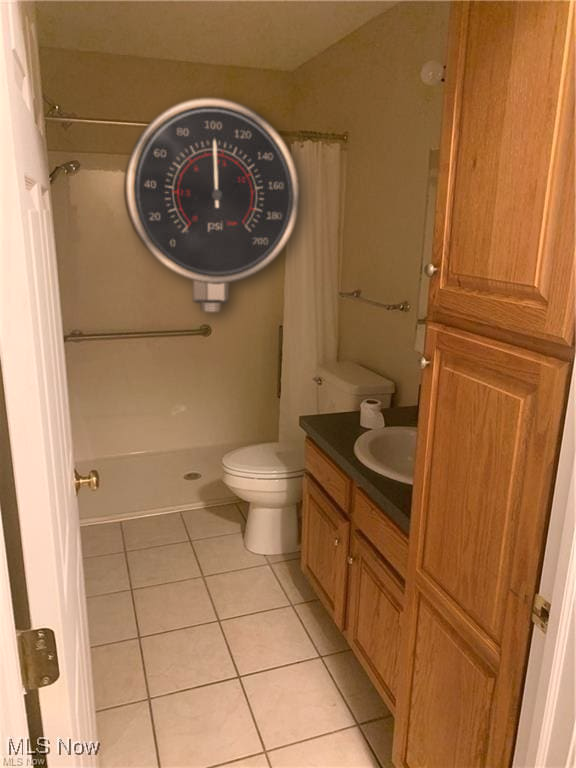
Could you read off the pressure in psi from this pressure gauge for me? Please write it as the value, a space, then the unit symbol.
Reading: 100 psi
